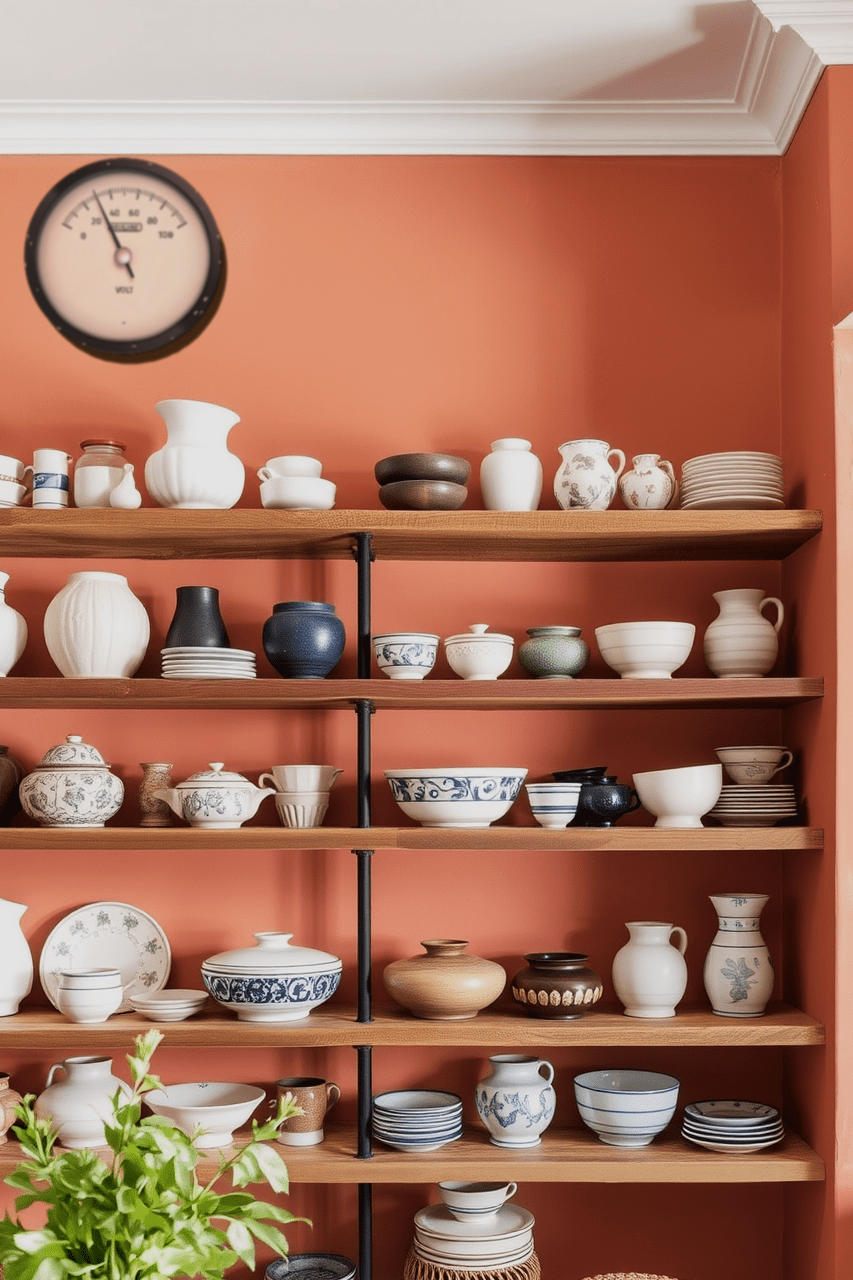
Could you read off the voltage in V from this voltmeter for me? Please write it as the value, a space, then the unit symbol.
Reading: 30 V
